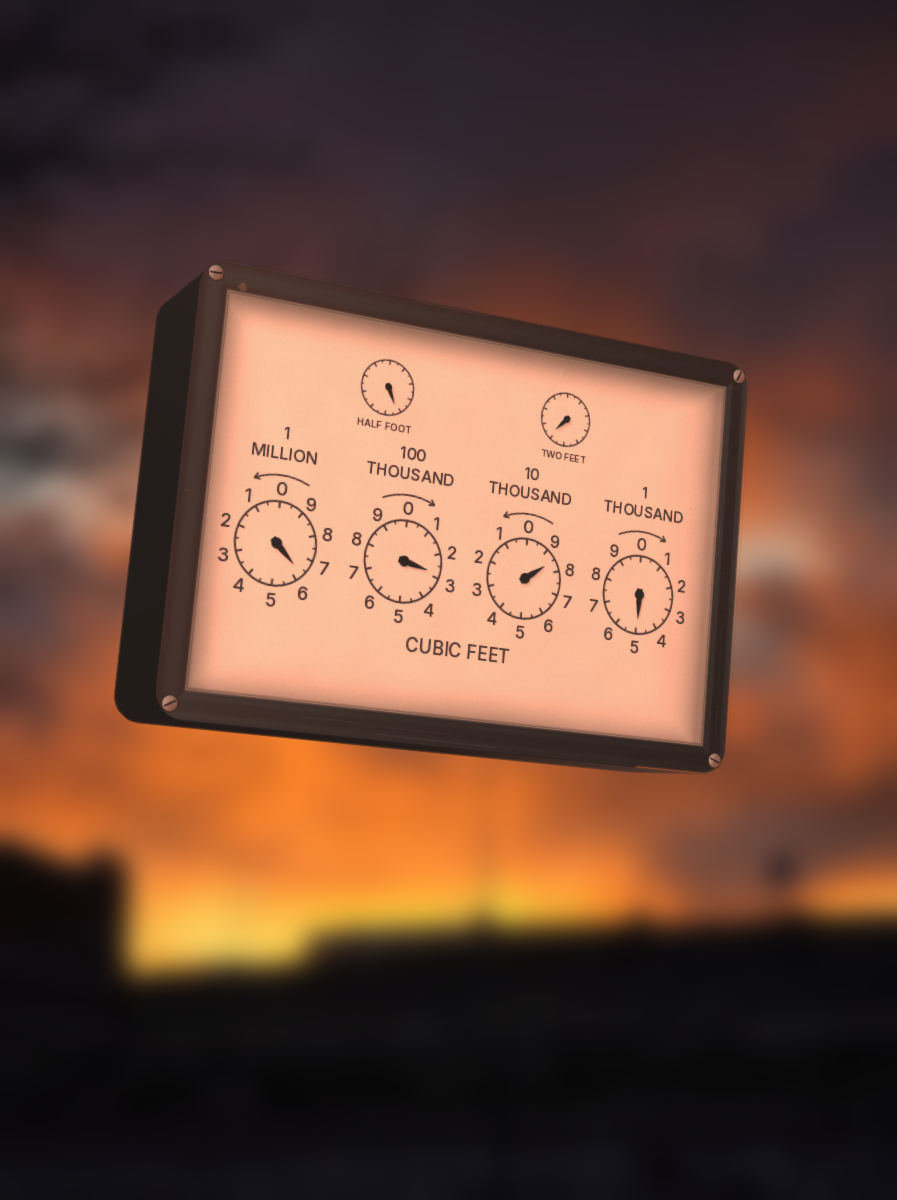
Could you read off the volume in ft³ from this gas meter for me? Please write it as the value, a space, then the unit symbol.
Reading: 628500 ft³
